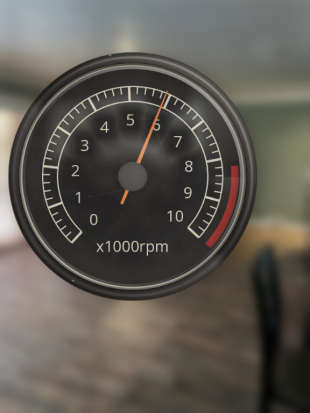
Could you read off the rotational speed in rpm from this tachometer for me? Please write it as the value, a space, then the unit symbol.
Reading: 5900 rpm
